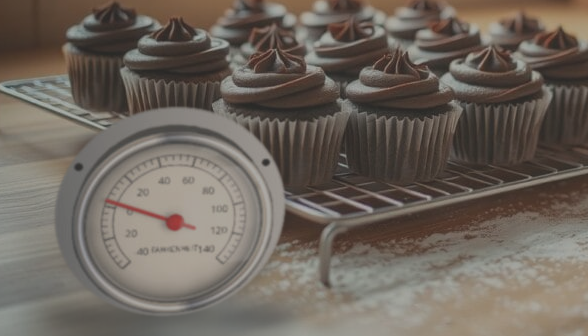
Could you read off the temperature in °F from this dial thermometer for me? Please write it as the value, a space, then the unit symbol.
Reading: 4 °F
